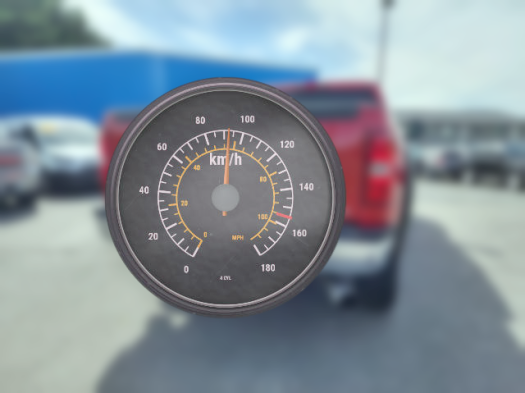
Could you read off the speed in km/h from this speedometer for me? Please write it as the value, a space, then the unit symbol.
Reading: 92.5 km/h
